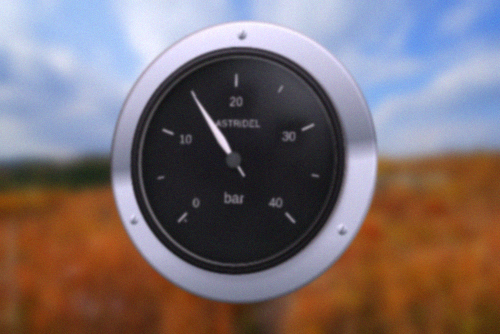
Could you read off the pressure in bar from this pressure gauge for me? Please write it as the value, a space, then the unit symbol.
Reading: 15 bar
